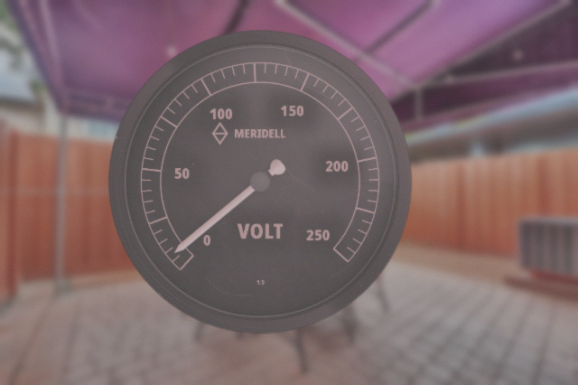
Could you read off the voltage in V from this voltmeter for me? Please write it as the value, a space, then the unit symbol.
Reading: 7.5 V
